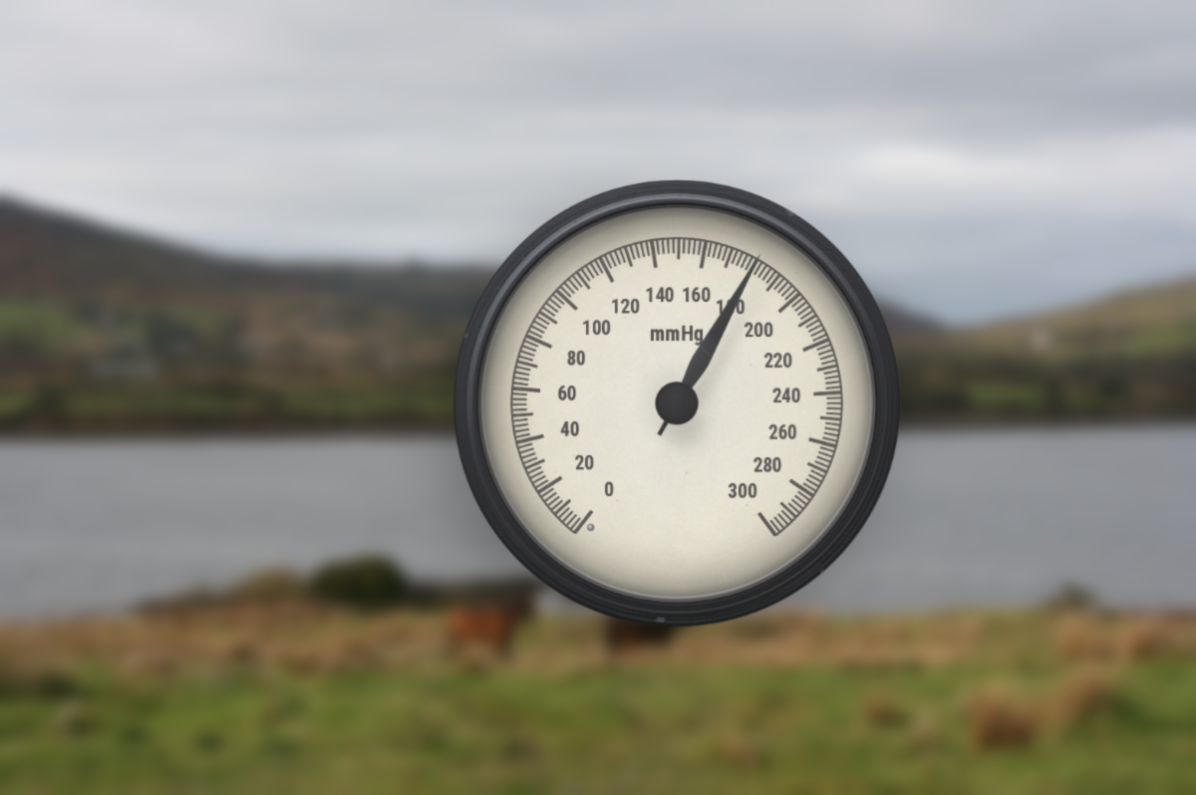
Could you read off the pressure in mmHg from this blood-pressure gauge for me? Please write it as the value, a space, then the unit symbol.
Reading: 180 mmHg
